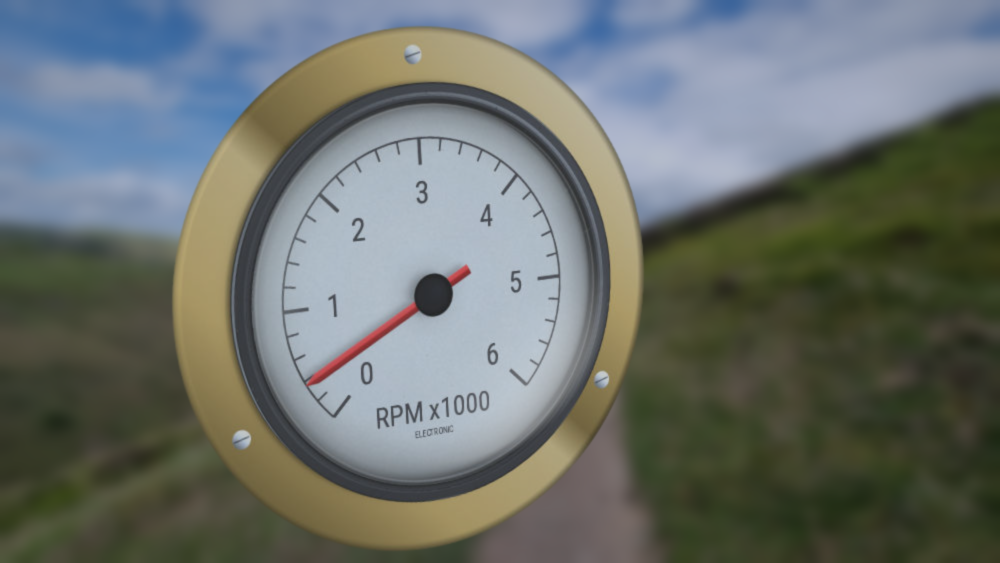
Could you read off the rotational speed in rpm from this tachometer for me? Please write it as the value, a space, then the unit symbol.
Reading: 400 rpm
